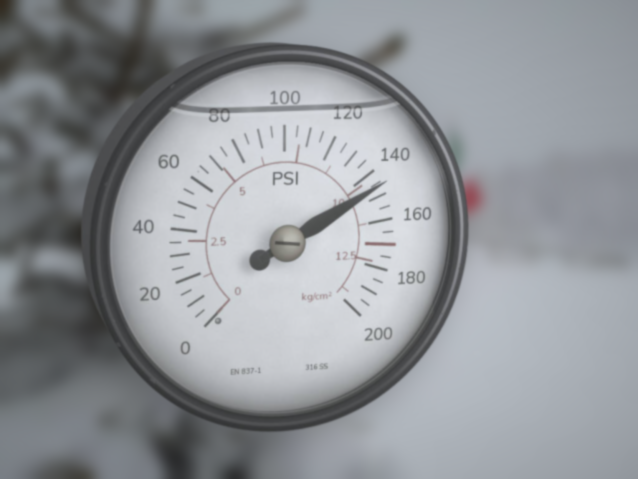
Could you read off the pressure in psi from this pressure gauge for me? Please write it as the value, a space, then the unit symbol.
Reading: 145 psi
